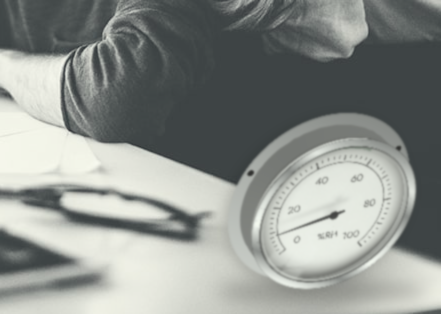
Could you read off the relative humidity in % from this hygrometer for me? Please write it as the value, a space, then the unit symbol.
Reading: 10 %
